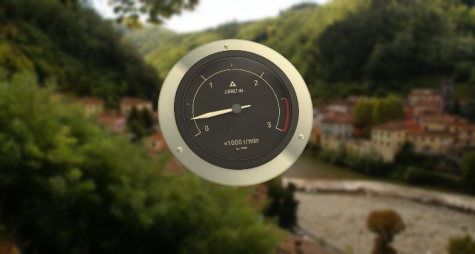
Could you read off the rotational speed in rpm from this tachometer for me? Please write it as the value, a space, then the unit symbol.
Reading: 250 rpm
